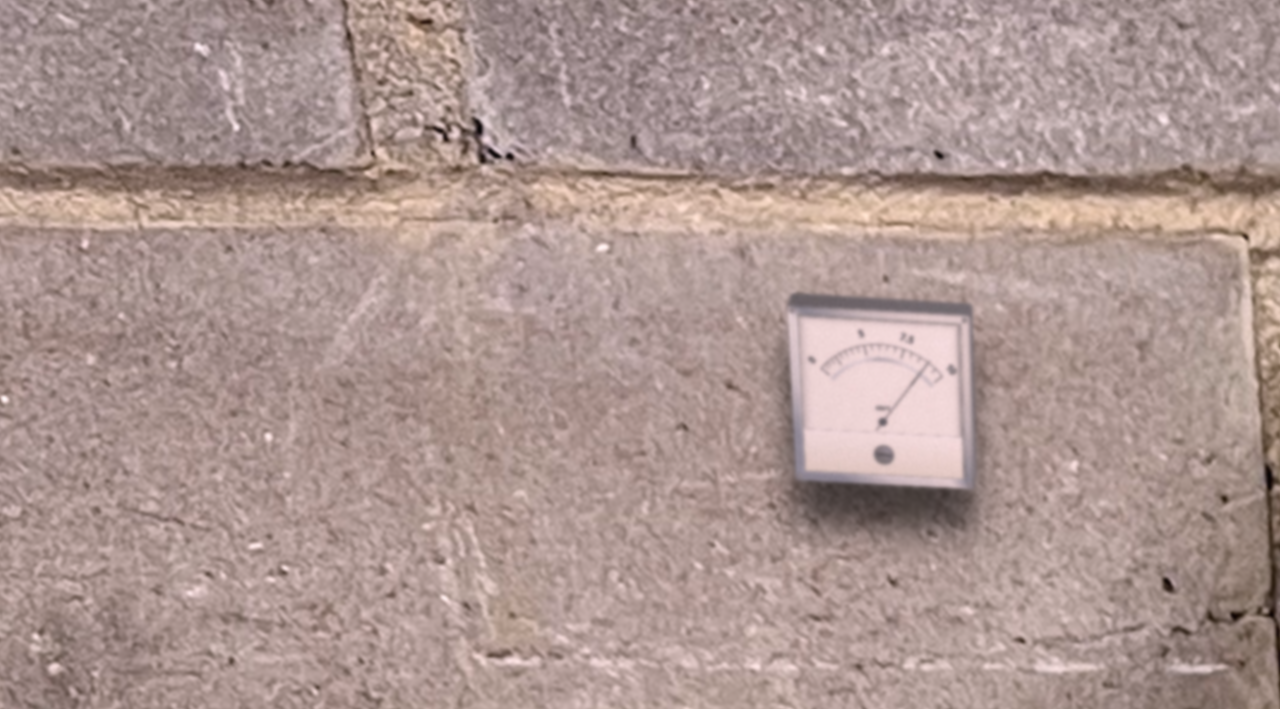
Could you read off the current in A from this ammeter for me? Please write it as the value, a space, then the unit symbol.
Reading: 9 A
